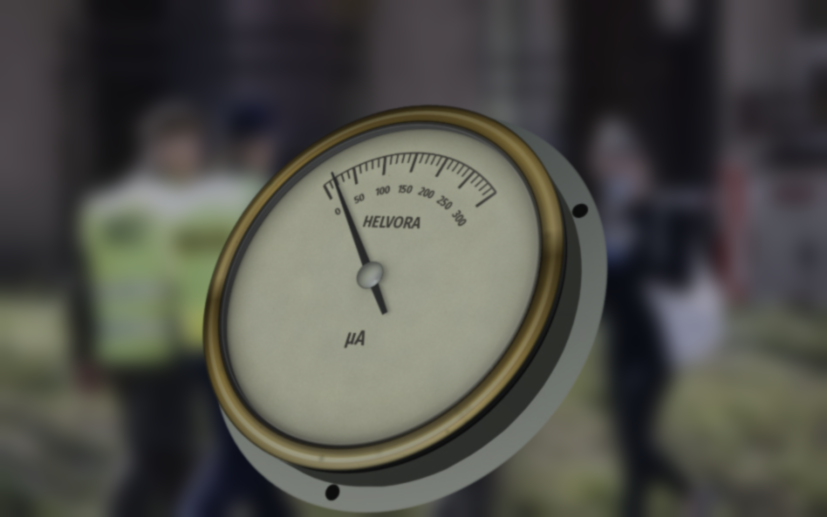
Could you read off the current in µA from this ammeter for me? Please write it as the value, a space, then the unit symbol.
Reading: 20 µA
